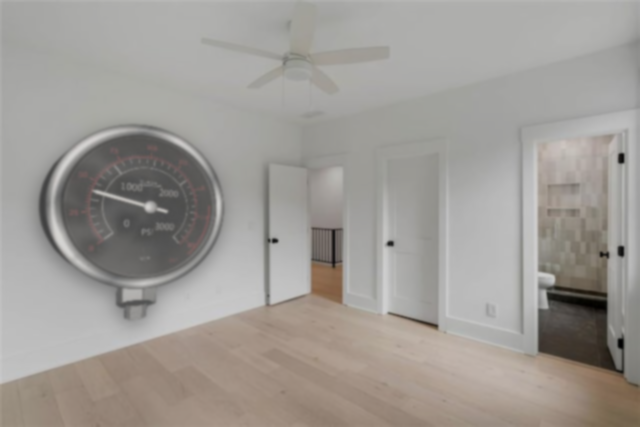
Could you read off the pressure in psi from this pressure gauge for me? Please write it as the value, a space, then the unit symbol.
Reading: 600 psi
